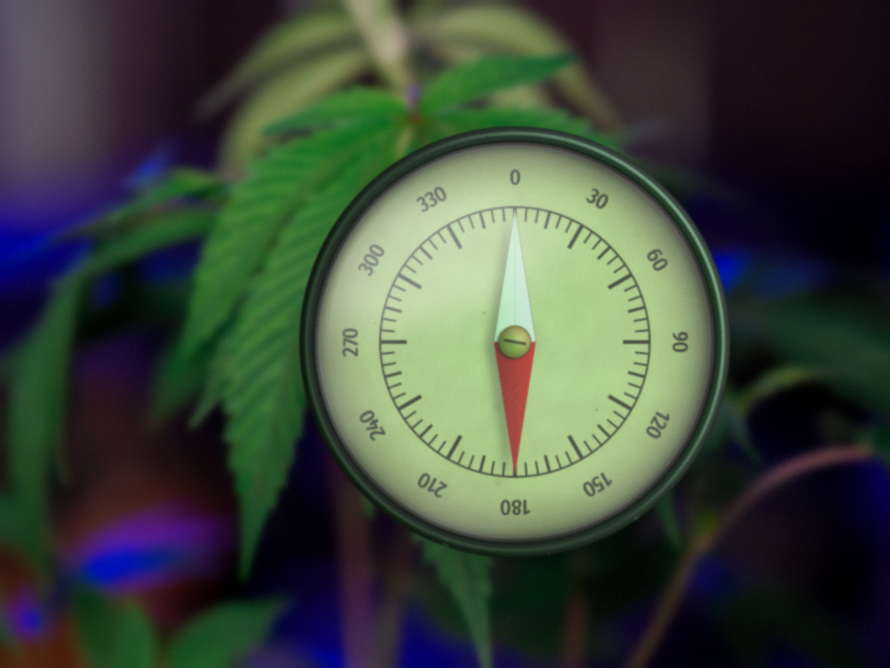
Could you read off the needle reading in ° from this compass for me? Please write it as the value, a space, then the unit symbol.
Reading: 180 °
